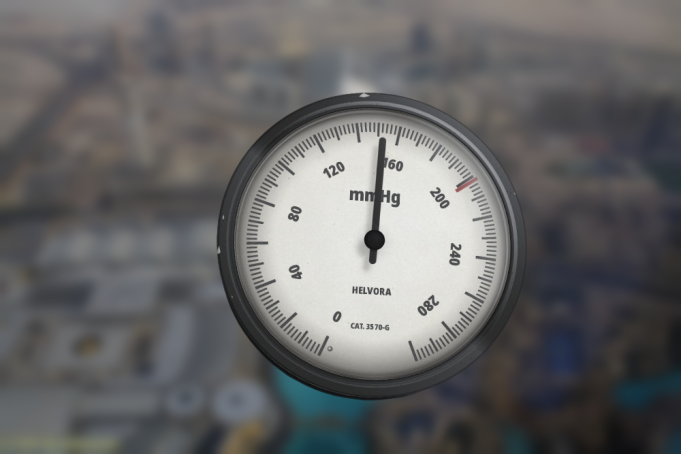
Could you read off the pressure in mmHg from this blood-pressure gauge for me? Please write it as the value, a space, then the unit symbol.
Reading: 152 mmHg
